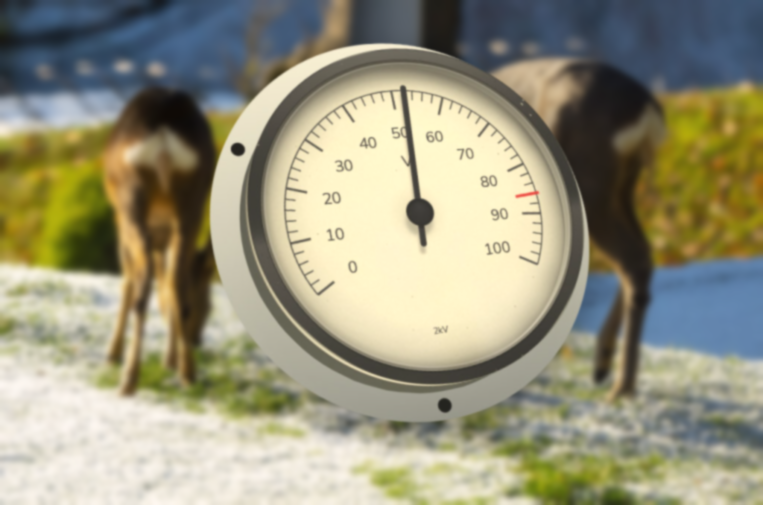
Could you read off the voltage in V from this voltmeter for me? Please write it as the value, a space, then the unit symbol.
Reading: 52 V
